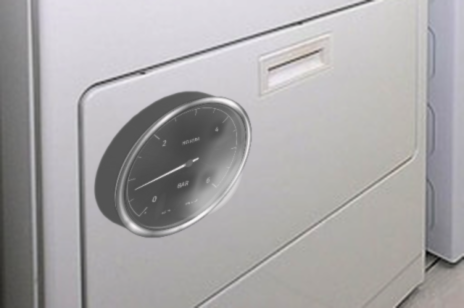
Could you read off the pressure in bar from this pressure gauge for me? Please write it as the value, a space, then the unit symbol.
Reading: 0.75 bar
